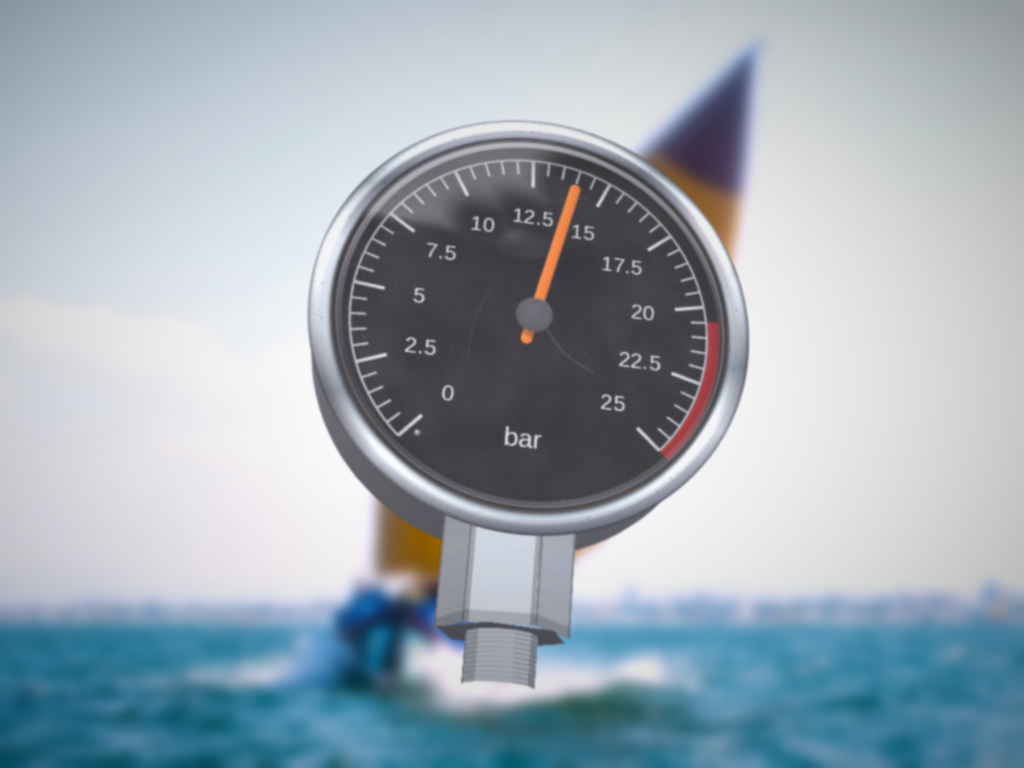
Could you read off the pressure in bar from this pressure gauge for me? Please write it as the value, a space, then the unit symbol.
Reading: 14 bar
